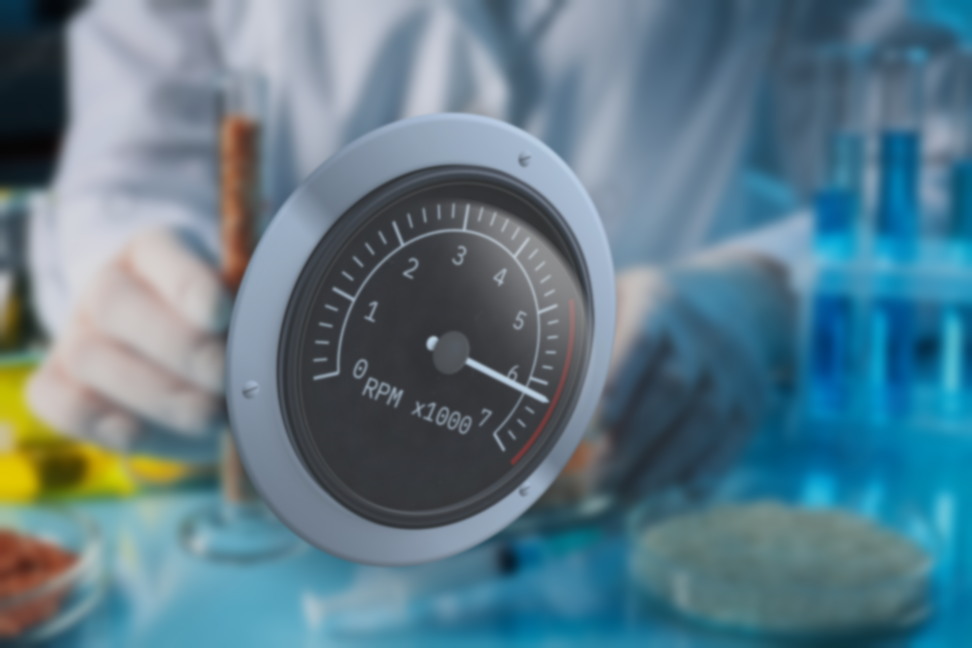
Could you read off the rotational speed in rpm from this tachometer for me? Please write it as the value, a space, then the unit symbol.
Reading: 6200 rpm
